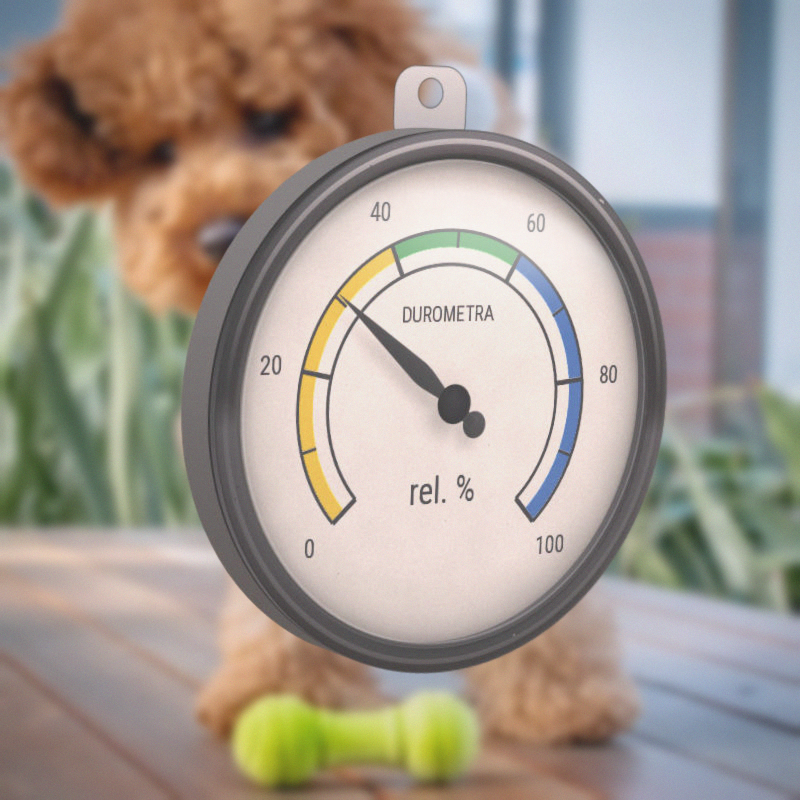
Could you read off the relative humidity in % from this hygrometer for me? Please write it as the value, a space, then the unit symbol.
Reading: 30 %
